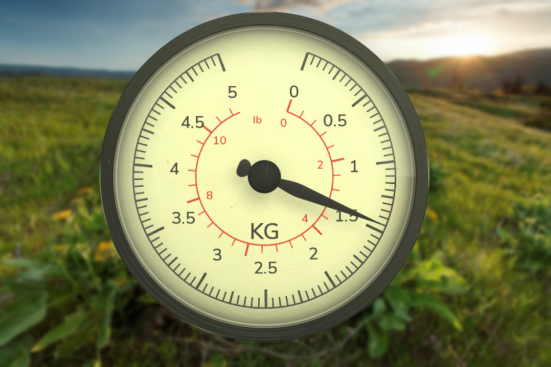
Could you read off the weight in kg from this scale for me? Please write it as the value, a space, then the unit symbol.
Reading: 1.45 kg
